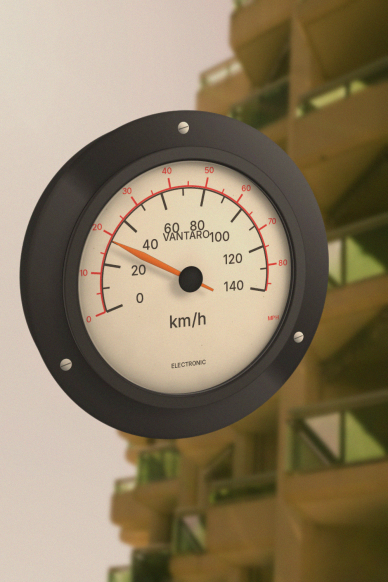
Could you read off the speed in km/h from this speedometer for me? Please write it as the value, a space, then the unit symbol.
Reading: 30 km/h
